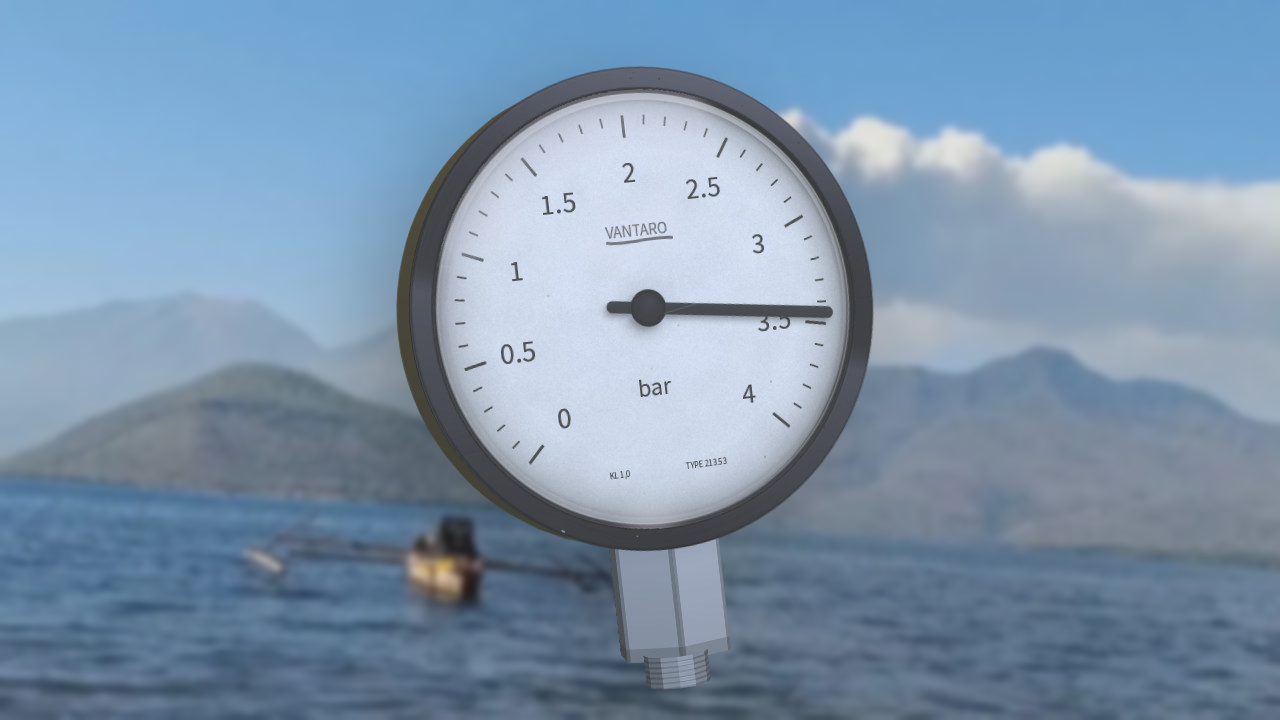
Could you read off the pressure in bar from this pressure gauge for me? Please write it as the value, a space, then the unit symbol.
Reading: 3.45 bar
